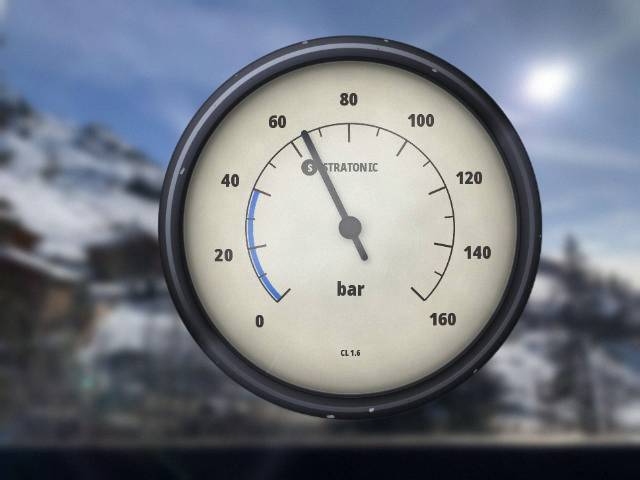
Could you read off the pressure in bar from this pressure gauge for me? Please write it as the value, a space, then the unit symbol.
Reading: 65 bar
